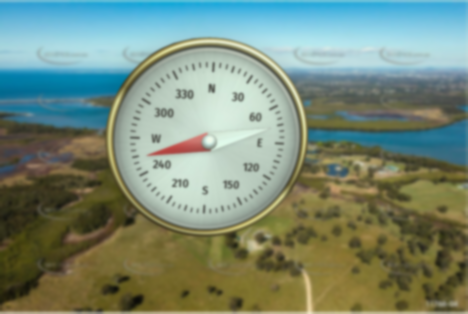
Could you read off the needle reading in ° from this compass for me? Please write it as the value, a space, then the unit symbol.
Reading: 255 °
